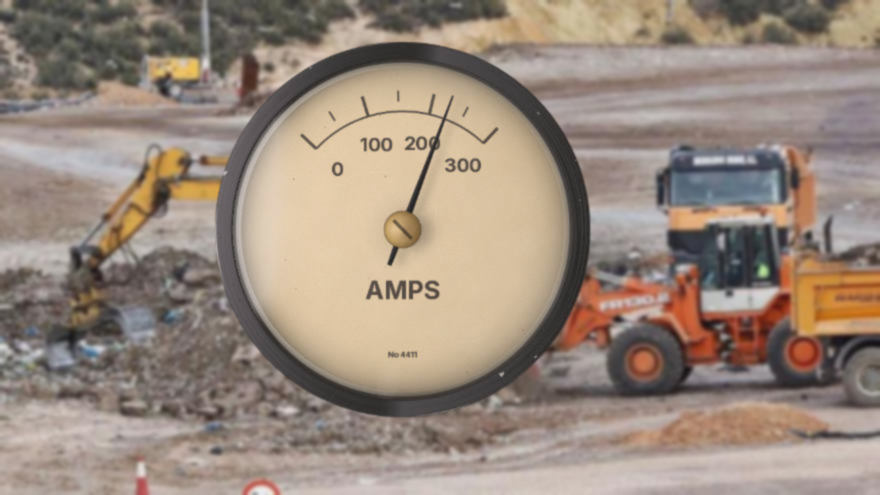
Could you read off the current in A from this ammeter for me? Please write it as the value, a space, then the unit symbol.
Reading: 225 A
